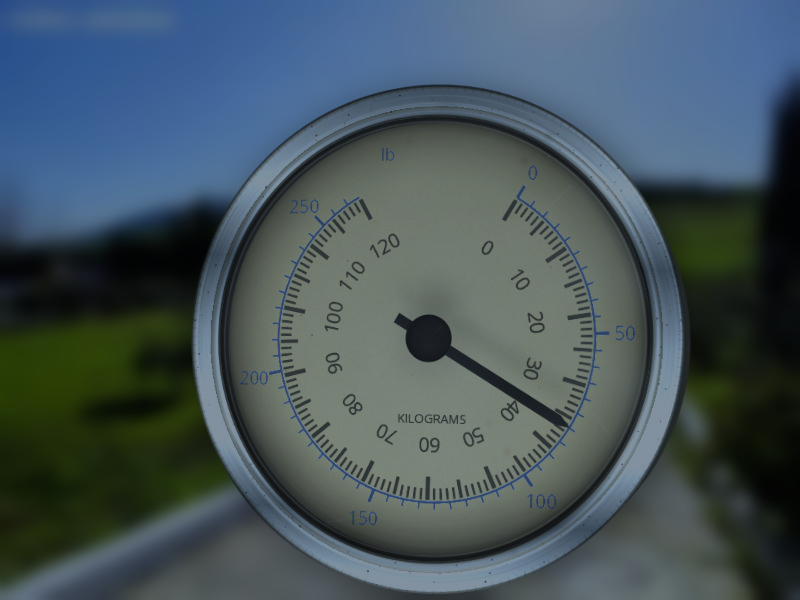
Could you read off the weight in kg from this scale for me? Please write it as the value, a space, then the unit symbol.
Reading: 36 kg
